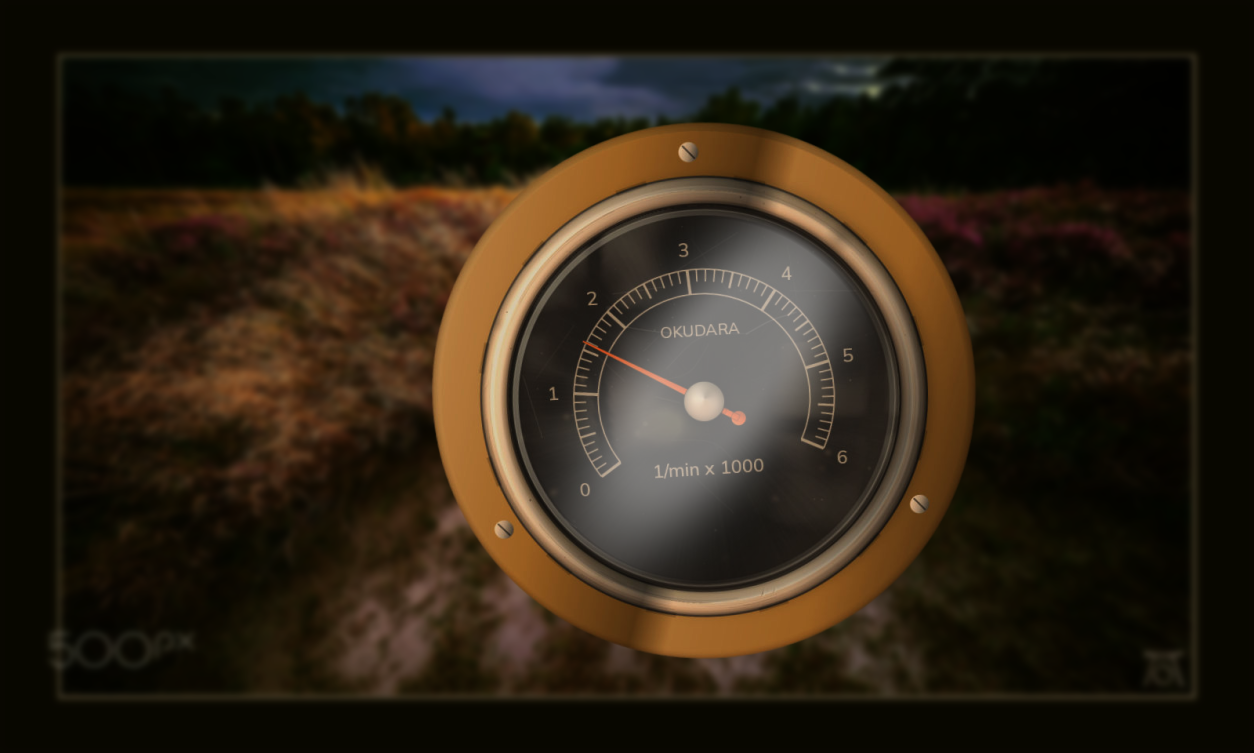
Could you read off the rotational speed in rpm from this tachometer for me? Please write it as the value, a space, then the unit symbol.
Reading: 1600 rpm
